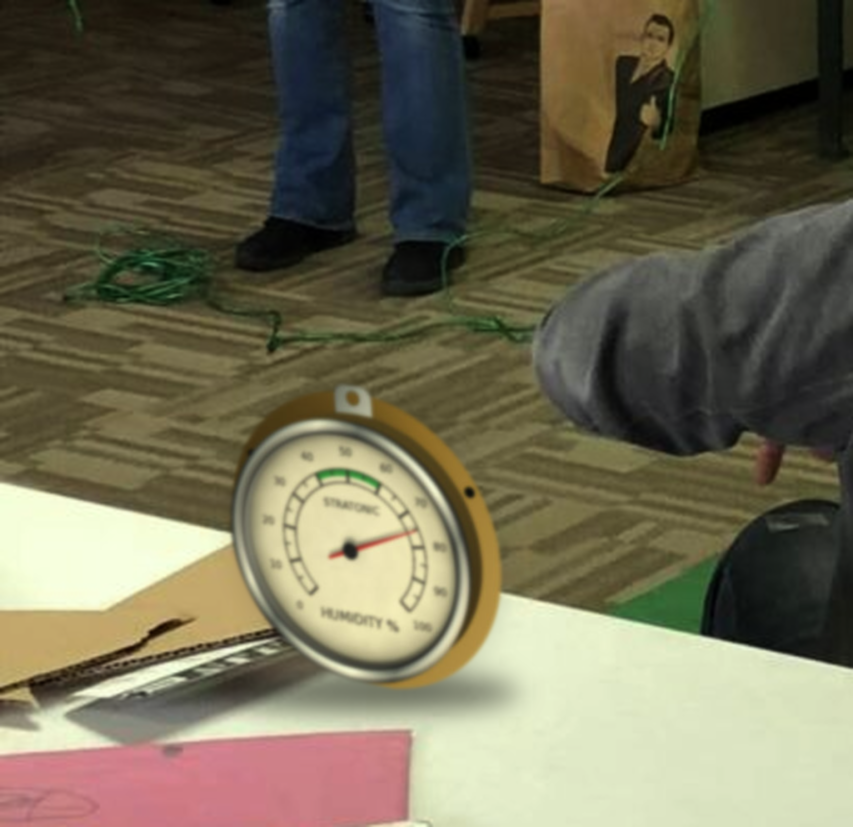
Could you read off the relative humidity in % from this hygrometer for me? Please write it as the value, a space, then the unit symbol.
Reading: 75 %
